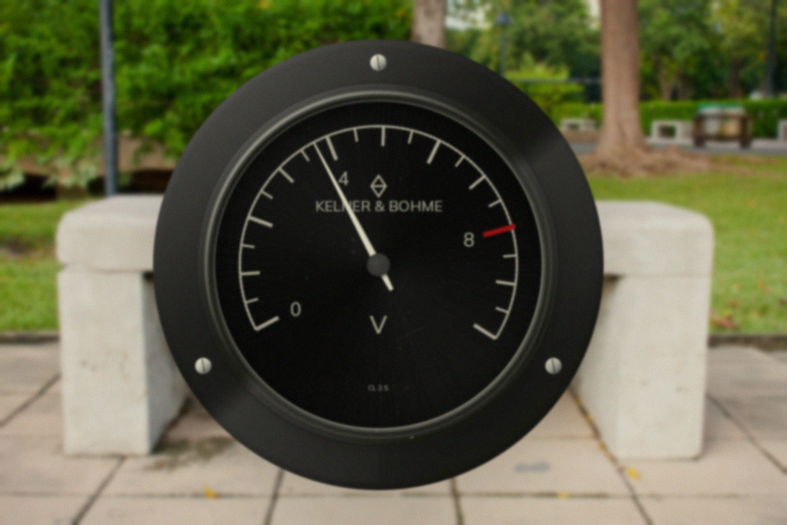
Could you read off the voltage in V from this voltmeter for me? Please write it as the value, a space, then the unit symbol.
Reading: 3.75 V
